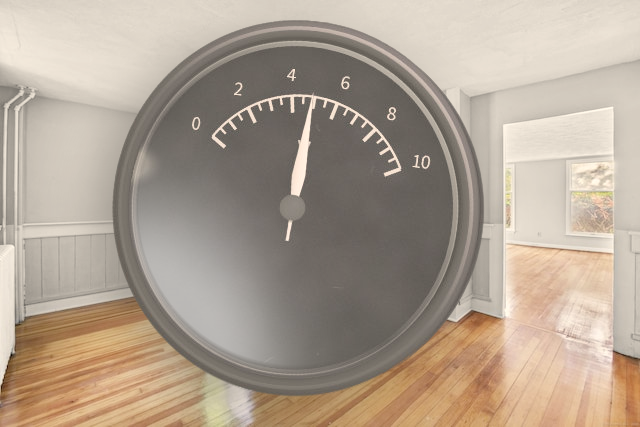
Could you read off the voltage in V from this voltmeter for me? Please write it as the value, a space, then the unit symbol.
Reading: 5 V
